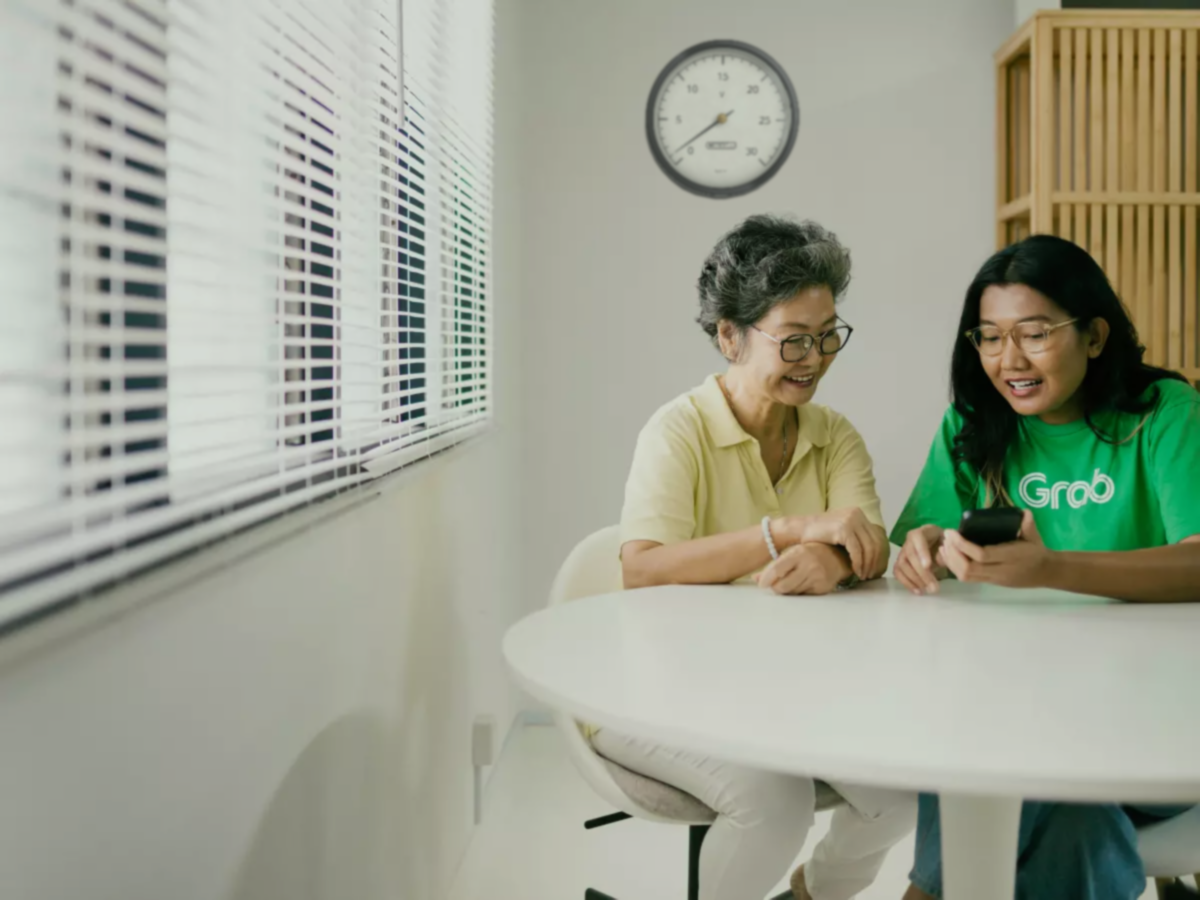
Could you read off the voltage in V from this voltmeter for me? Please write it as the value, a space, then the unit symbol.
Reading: 1 V
